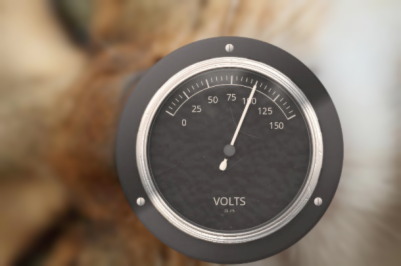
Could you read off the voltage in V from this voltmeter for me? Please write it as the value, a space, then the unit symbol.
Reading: 100 V
